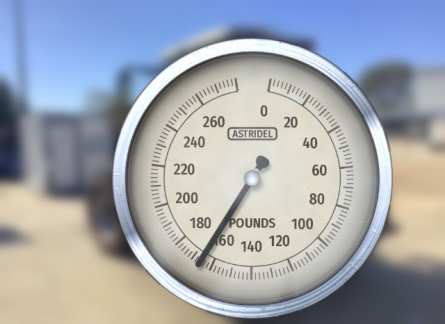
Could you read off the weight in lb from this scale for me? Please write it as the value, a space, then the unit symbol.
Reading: 166 lb
